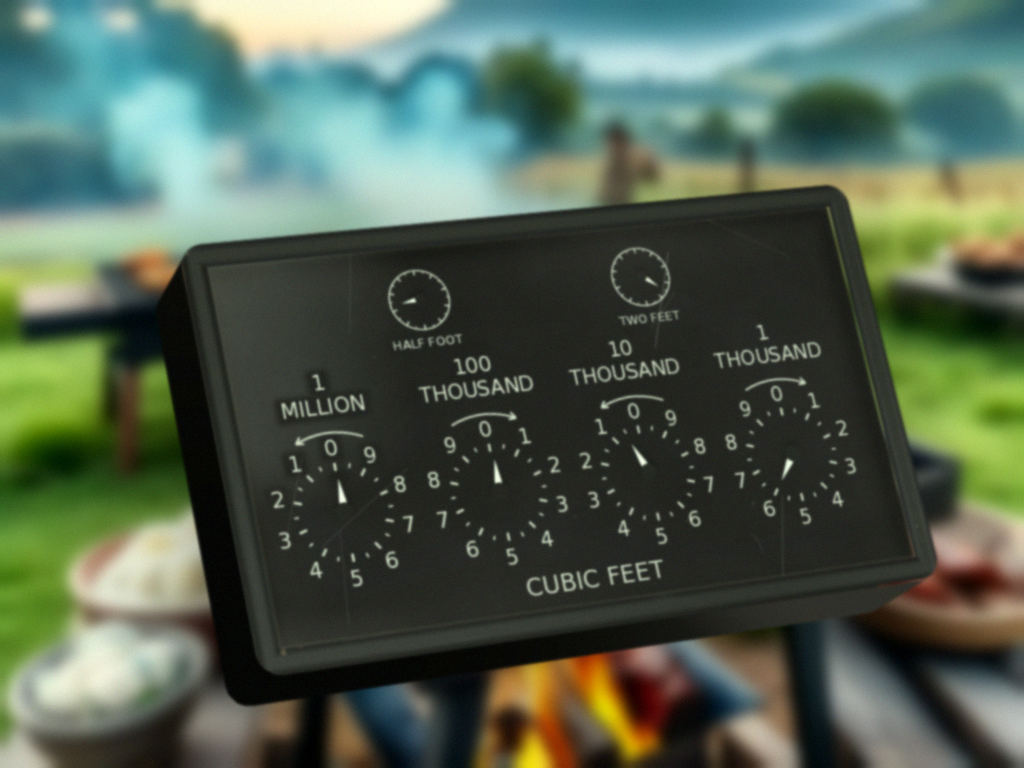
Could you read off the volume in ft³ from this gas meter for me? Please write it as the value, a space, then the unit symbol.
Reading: 600 ft³
